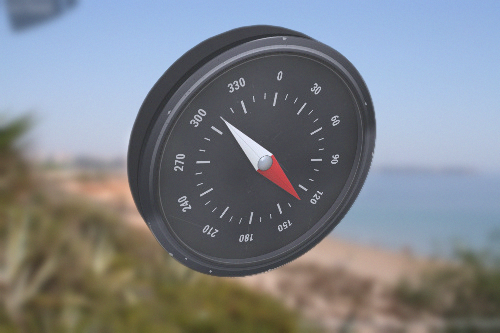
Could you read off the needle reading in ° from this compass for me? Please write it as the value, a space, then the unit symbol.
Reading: 130 °
